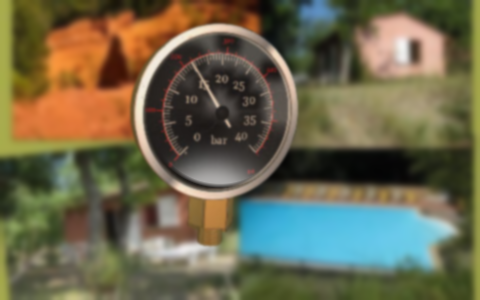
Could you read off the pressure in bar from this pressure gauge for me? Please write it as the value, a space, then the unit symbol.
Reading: 15 bar
